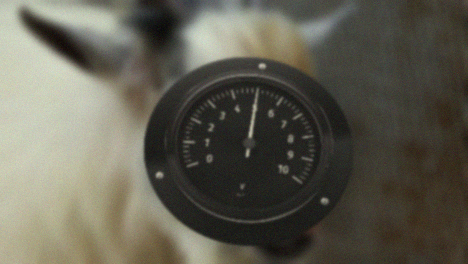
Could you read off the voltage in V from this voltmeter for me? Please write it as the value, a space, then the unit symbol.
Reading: 5 V
